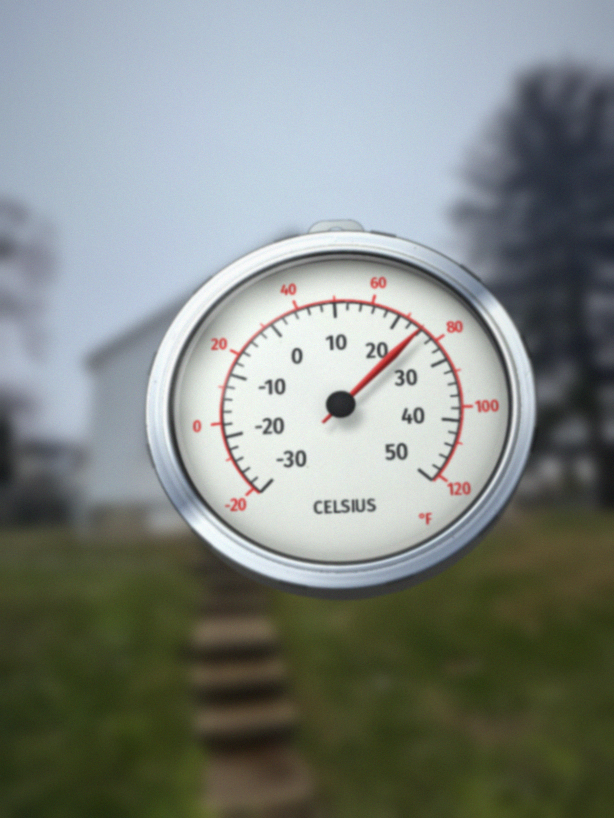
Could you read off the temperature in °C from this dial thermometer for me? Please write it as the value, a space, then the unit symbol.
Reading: 24 °C
